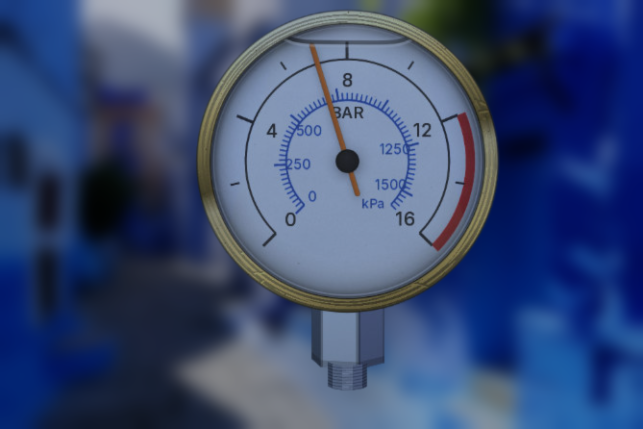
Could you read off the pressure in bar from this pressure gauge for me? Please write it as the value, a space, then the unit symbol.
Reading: 7 bar
